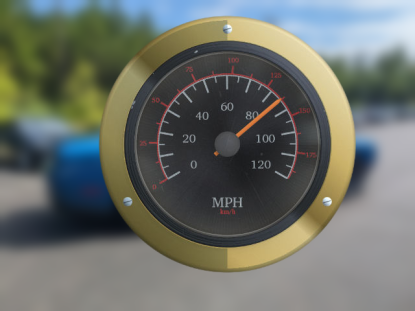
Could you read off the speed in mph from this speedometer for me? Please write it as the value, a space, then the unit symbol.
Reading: 85 mph
